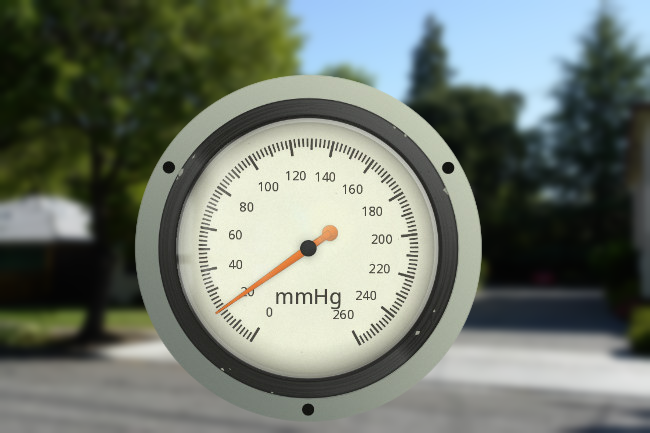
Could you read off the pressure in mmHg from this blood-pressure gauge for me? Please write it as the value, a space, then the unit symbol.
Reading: 20 mmHg
